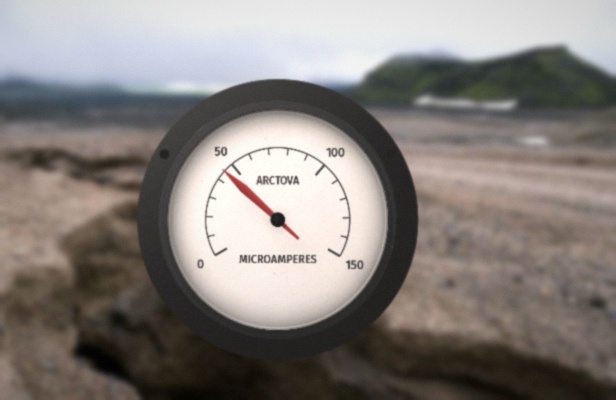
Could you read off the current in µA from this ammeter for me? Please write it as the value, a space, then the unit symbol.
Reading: 45 µA
